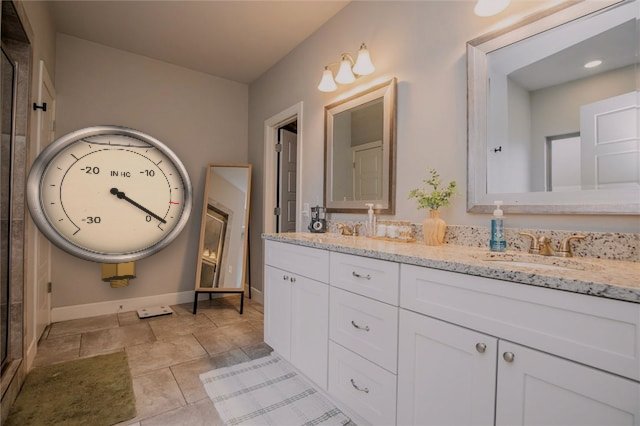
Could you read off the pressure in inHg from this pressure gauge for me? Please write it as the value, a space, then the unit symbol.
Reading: -1 inHg
